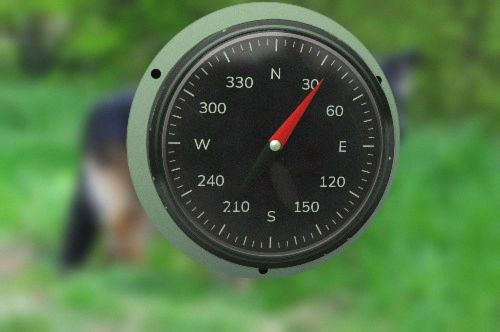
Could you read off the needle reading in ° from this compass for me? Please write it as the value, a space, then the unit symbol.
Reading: 35 °
